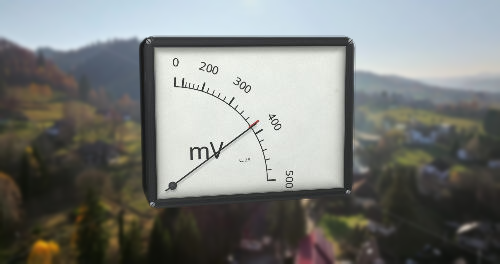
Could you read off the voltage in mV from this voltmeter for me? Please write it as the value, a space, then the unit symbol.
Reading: 380 mV
